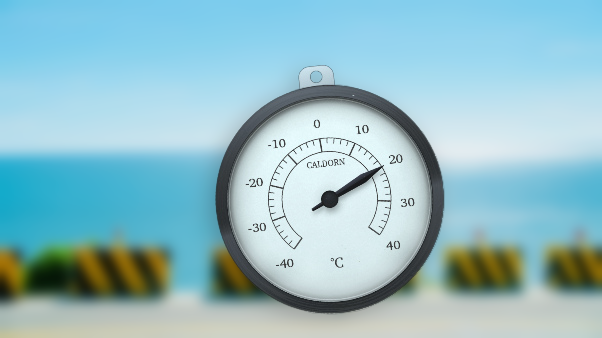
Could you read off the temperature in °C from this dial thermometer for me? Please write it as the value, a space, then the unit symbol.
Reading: 20 °C
